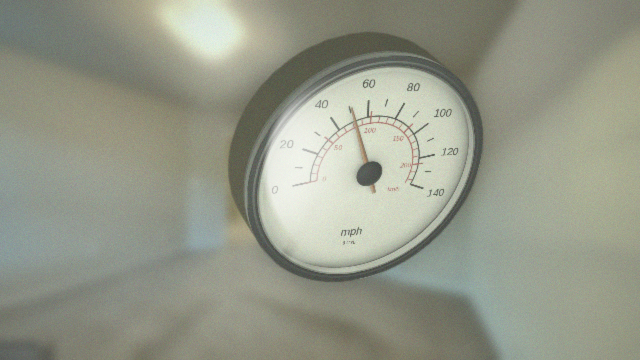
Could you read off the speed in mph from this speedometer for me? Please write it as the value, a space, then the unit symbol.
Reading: 50 mph
